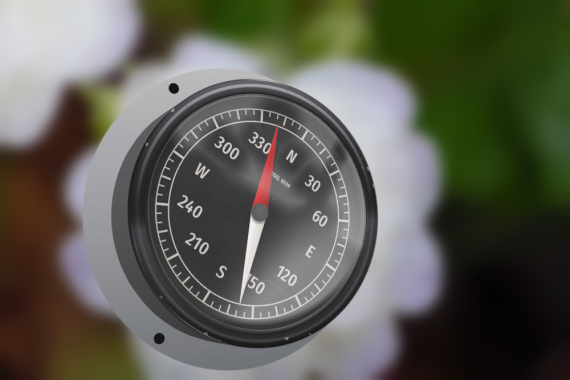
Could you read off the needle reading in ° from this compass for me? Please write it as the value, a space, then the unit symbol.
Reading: 340 °
